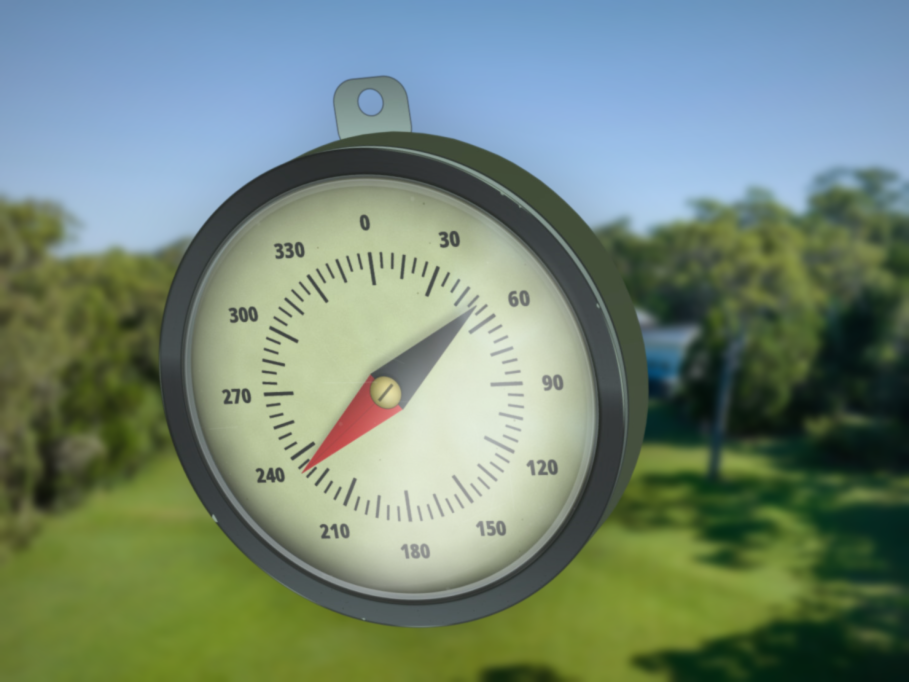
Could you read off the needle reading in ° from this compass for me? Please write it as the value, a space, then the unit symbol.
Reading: 232.5 °
